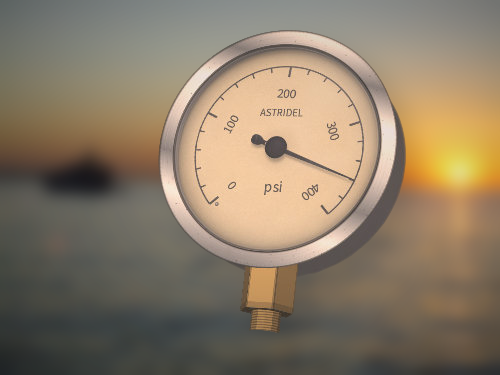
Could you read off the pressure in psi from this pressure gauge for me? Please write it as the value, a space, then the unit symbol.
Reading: 360 psi
